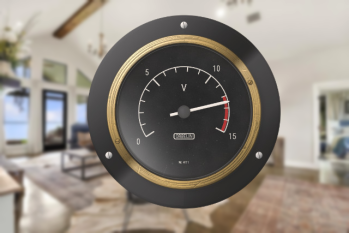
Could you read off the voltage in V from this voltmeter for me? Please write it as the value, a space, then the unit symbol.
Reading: 12.5 V
